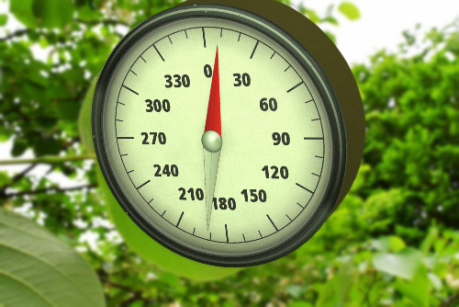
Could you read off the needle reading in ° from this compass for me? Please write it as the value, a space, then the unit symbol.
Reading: 10 °
